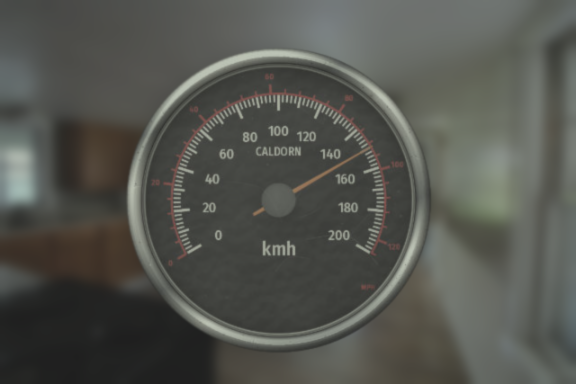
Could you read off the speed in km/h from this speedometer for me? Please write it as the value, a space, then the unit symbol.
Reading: 150 km/h
